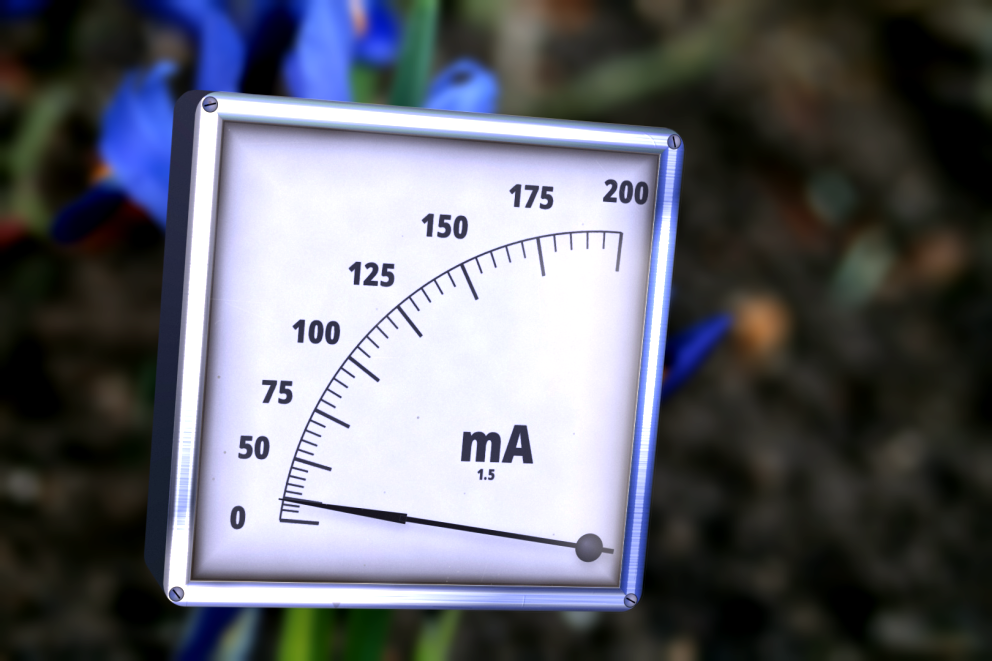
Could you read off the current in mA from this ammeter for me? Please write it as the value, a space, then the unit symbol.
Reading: 25 mA
